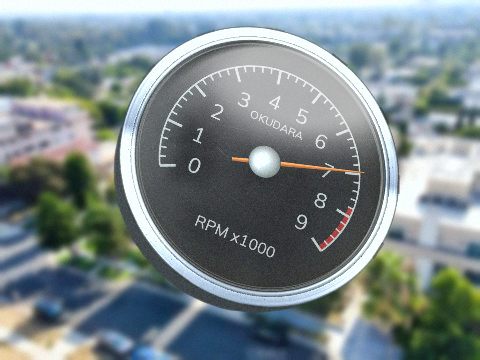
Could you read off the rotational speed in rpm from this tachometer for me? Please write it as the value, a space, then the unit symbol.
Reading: 7000 rpm
